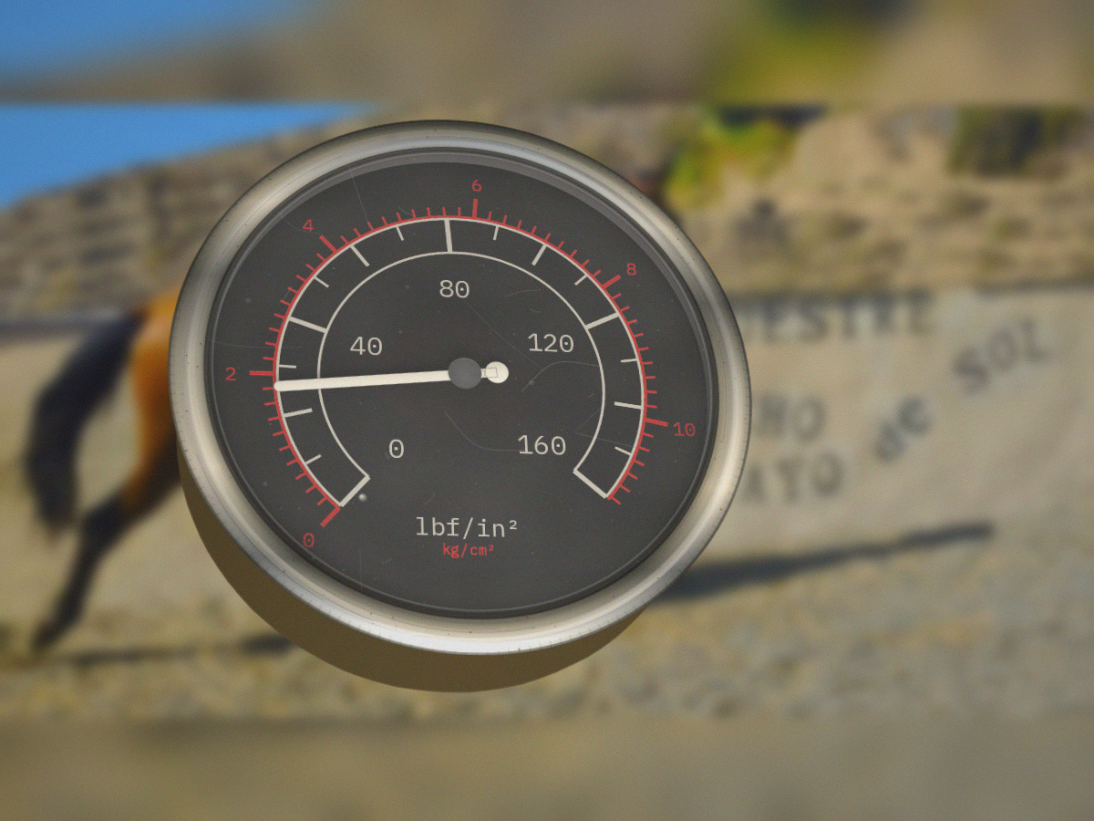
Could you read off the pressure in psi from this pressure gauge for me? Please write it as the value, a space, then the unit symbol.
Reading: 25 psi
